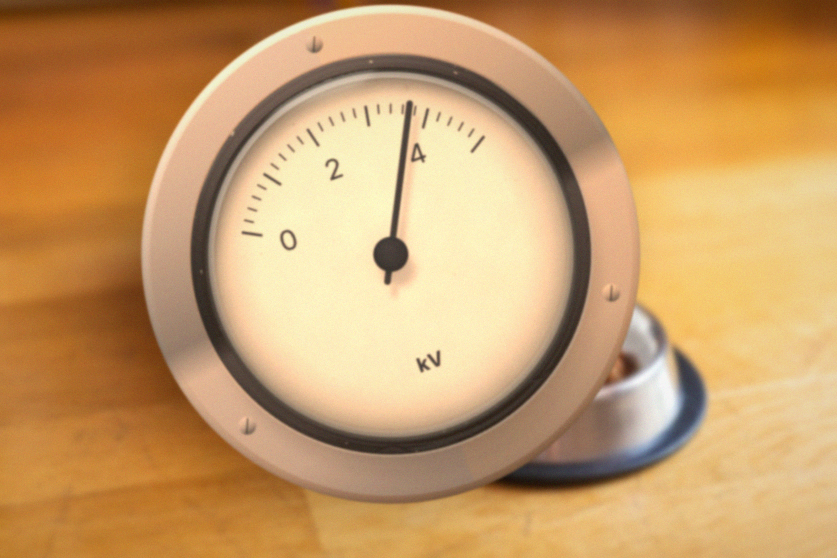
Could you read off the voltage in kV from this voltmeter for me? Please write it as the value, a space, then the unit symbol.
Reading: 3.7 kV
